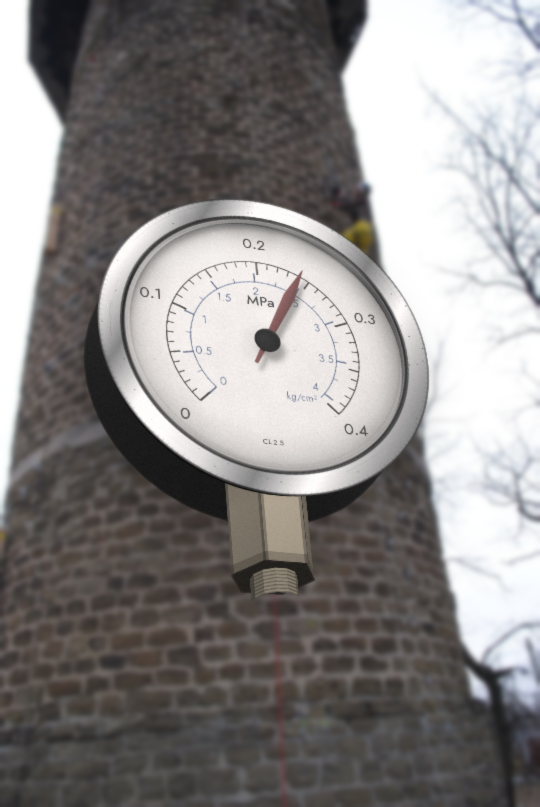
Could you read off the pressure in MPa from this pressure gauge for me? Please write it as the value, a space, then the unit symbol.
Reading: 0.24 MPa
